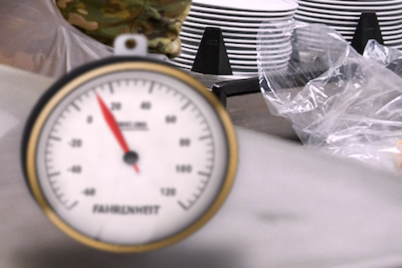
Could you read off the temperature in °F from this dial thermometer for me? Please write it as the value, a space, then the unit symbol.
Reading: 12 °F
